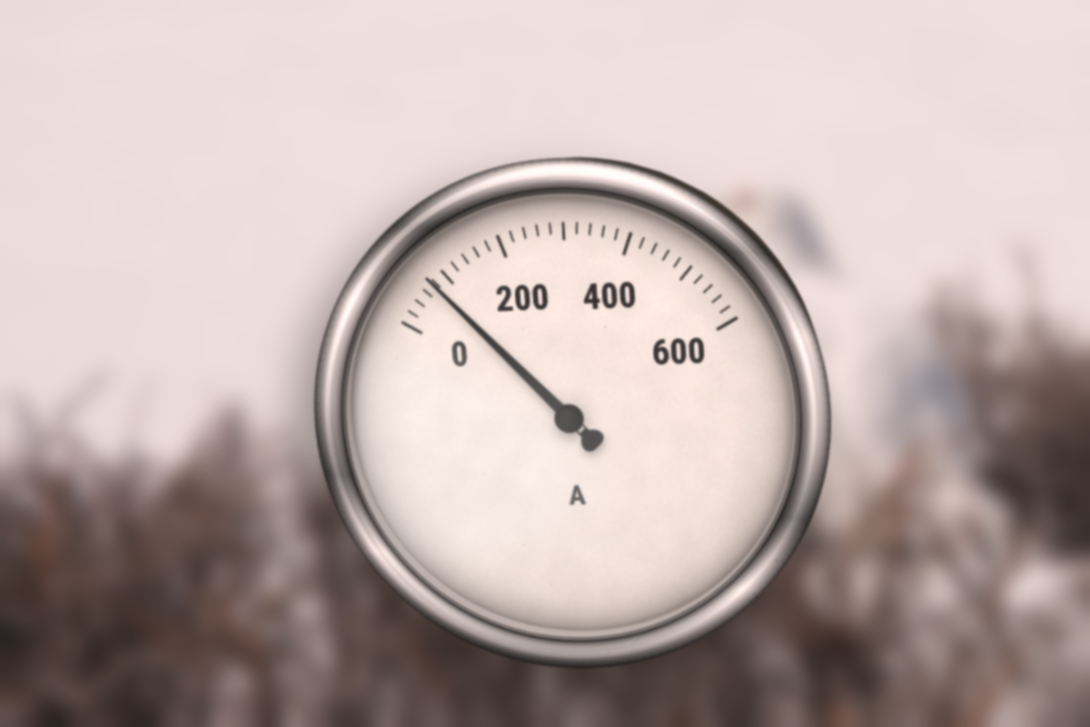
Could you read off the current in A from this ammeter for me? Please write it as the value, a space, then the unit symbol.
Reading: 80 A
